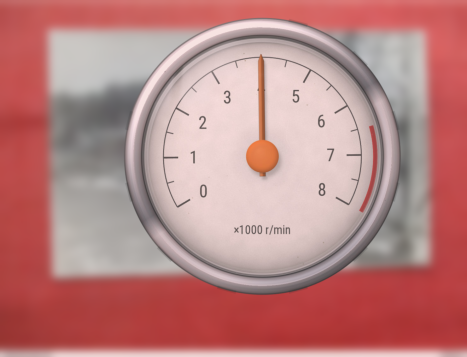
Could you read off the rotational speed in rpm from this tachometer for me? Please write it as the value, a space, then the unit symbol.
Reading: 4000 rpm
